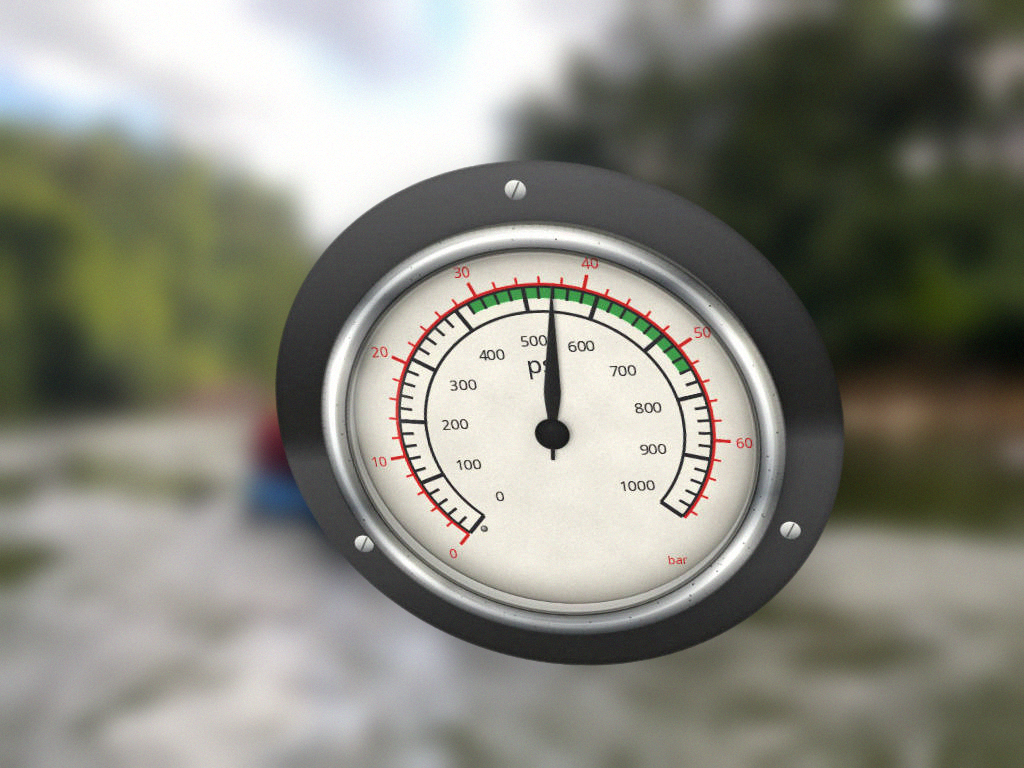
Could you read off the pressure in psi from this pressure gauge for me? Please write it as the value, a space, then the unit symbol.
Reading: 540 psi
